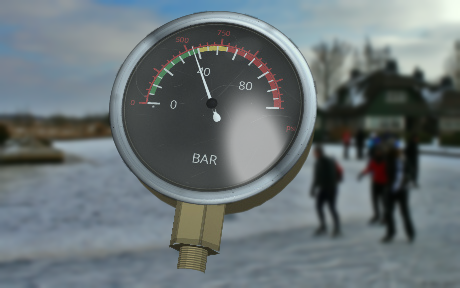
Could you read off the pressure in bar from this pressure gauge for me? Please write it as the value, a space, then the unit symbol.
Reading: 37.5 bar
